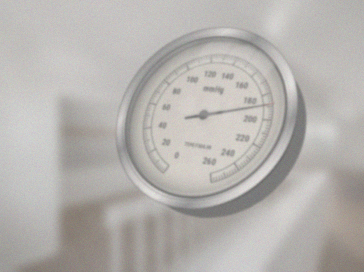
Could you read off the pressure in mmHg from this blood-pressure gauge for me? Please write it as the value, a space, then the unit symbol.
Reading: 190 mmHg
